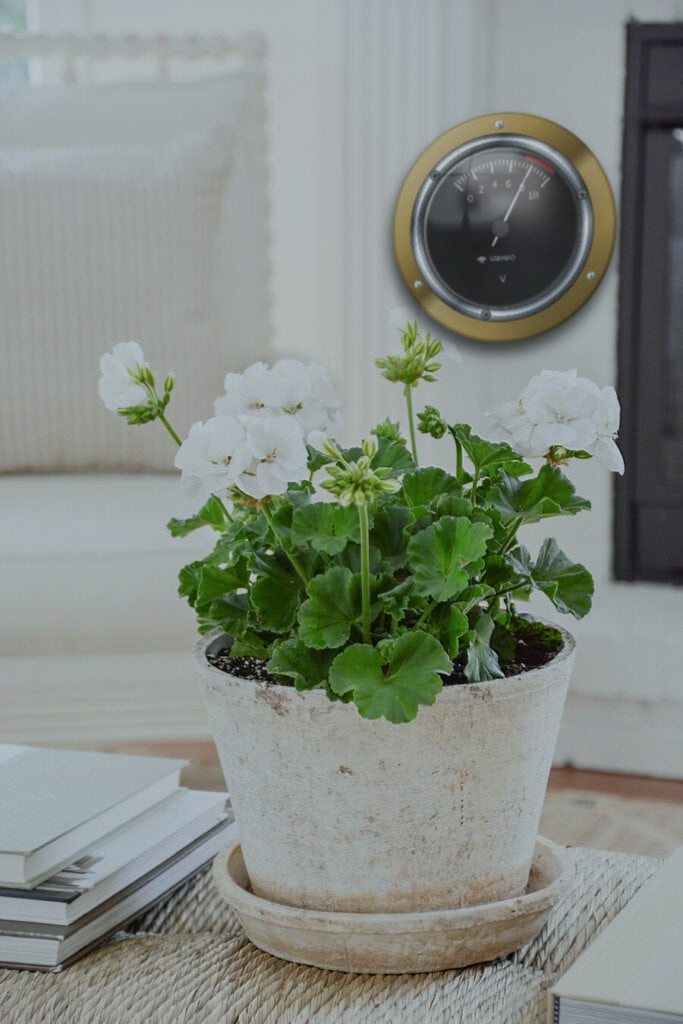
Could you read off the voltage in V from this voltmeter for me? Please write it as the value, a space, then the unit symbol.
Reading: 8 V
